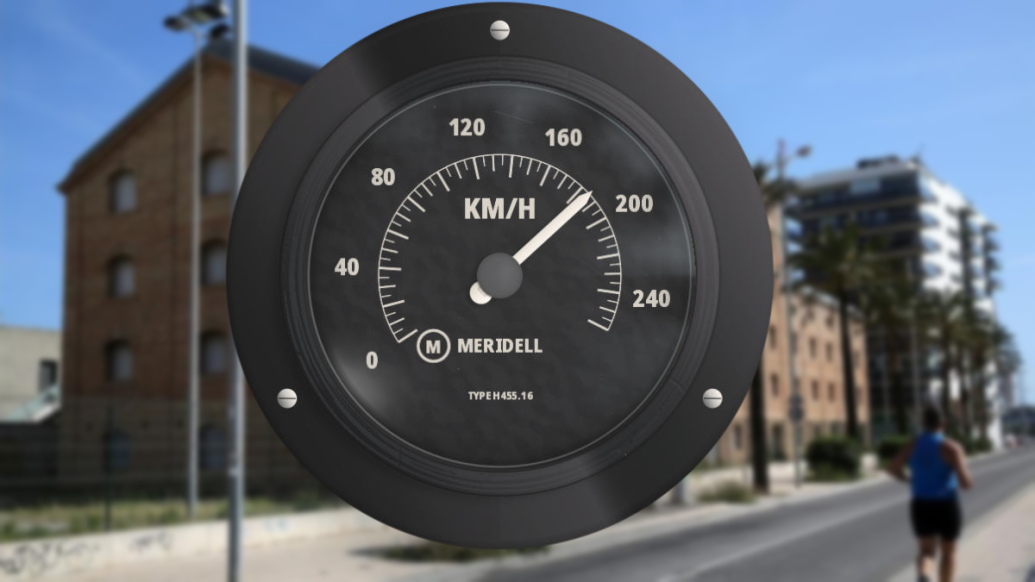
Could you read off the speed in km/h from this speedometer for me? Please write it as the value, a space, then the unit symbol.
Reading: 185 km/h
